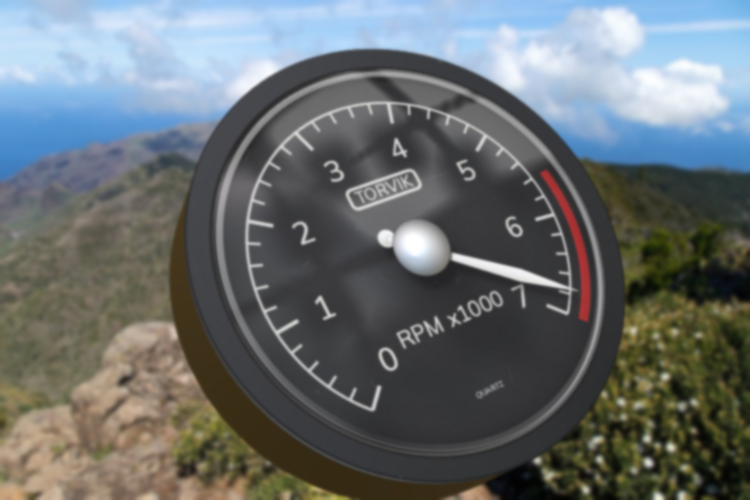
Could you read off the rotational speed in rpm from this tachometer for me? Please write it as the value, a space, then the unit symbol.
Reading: 6800 rpm
